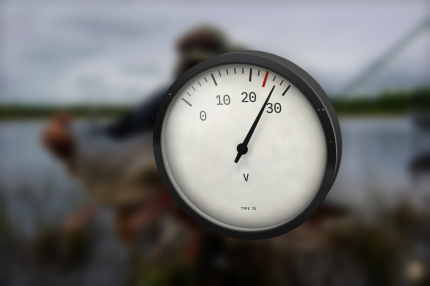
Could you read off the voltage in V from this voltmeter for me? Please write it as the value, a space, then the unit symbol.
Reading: 27 V
